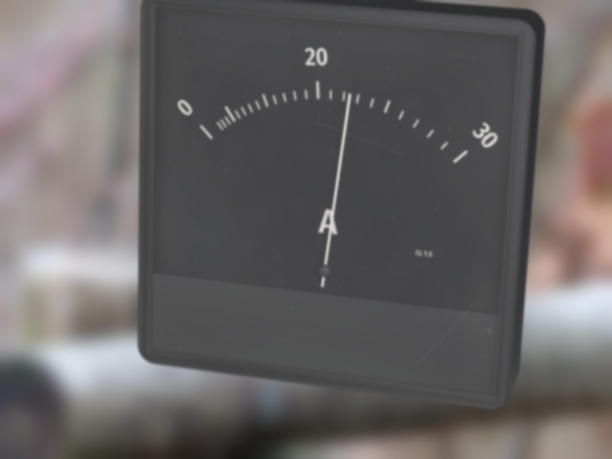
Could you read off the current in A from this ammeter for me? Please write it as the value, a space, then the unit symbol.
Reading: 22.5 A
